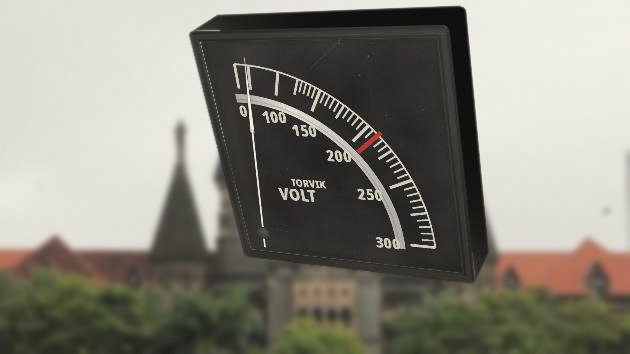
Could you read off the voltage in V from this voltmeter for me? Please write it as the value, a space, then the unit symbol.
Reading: 50 V
